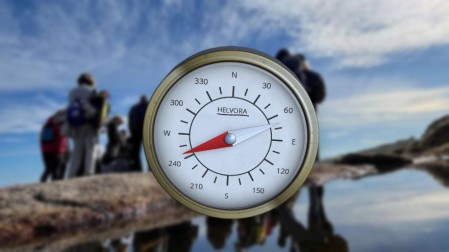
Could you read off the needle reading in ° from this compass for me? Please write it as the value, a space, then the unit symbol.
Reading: 247.5 °
